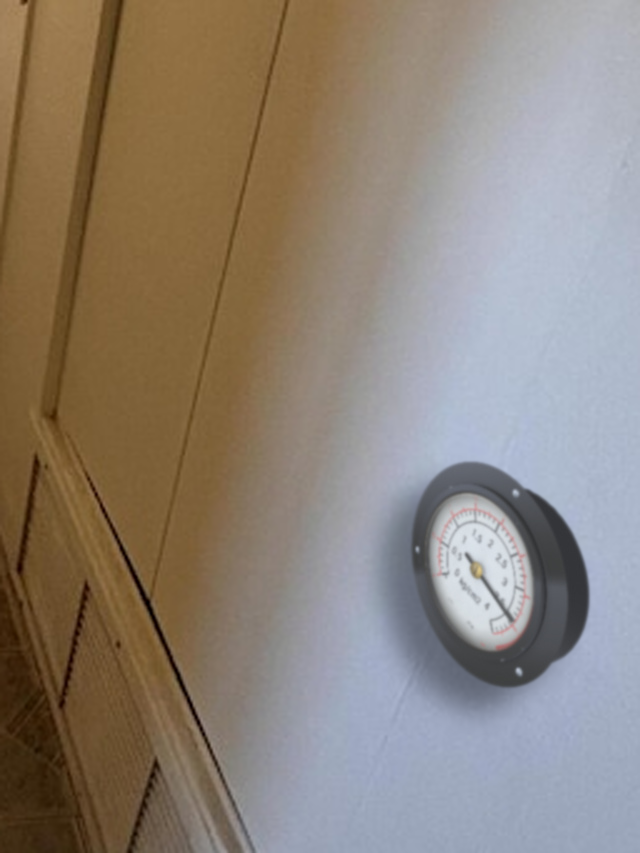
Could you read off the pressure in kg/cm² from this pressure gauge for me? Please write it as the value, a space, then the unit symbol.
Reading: 3.5 kg/cm²
